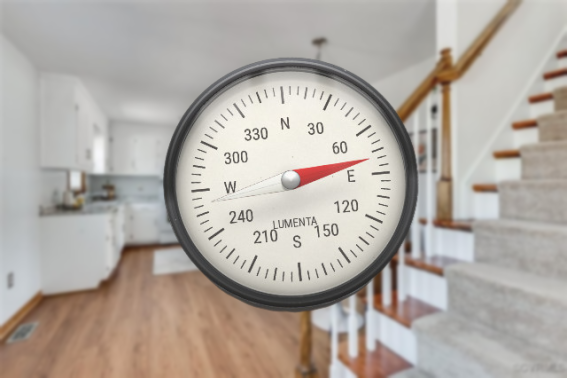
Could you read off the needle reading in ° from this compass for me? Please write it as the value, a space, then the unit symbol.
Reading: 80 °
